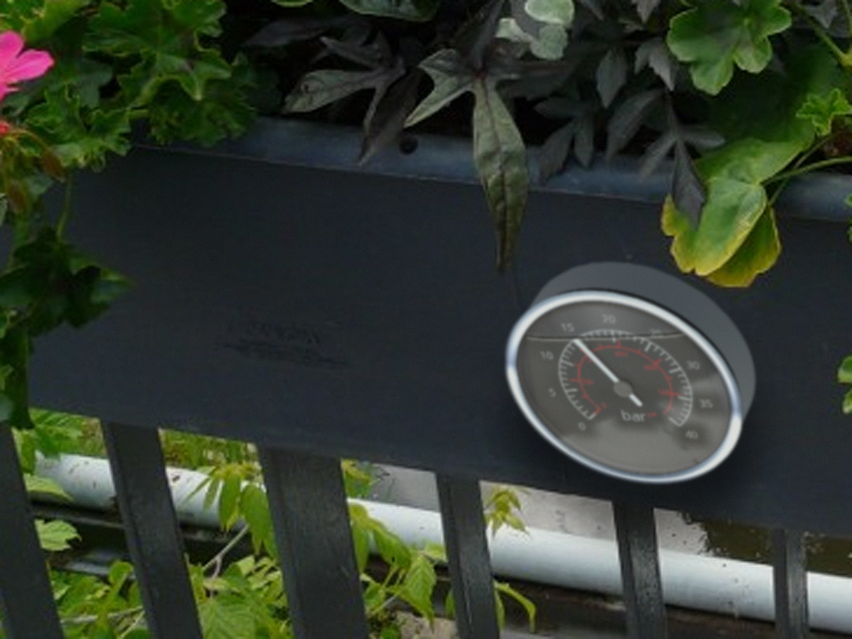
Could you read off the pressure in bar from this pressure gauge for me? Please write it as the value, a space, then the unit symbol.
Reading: 15 bar
